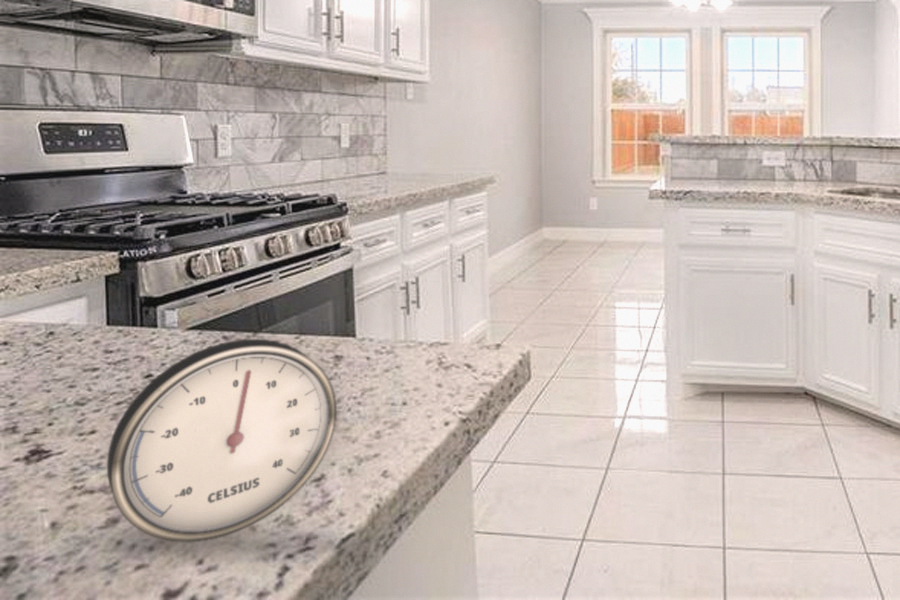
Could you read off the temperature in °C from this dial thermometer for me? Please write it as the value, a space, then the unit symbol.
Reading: 2.5 °C
